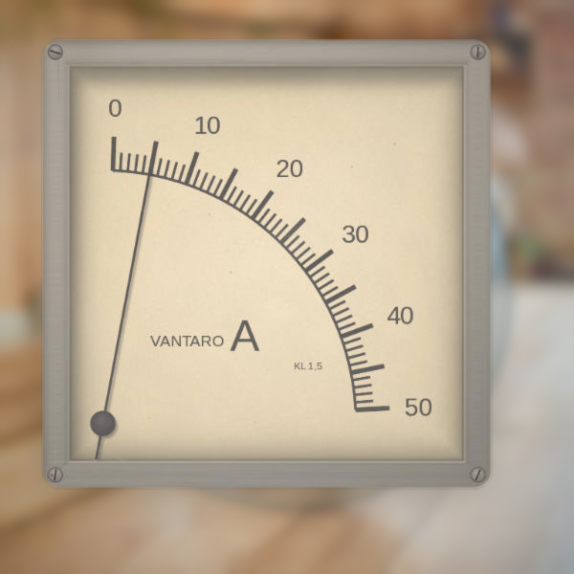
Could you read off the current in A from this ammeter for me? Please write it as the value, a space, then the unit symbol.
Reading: 5 A
